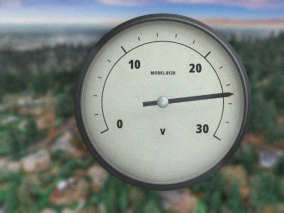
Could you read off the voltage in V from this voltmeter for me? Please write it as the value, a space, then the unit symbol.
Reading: 25 V
